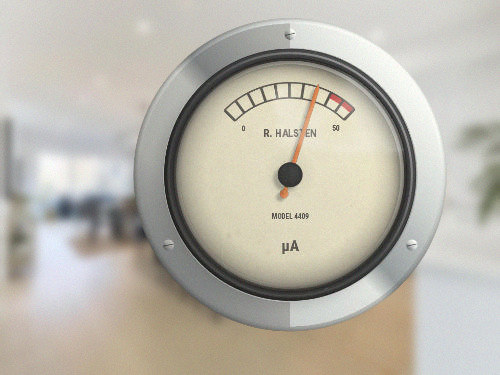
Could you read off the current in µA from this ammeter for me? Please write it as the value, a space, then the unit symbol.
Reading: 35 µA
